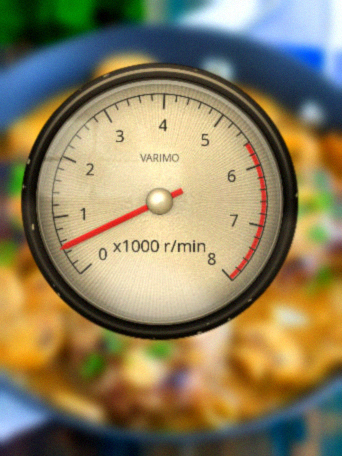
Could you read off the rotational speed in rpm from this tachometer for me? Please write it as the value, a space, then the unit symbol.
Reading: 500 rpm
